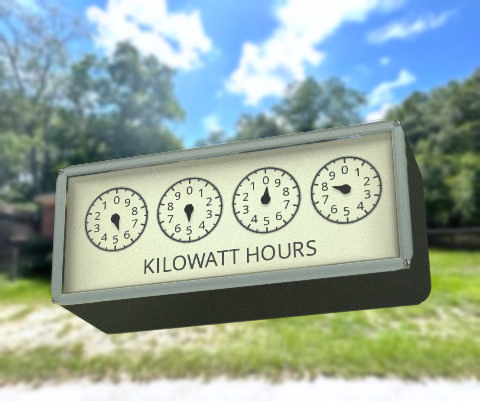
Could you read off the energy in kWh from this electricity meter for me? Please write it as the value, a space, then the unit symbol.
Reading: 5498 kWh
